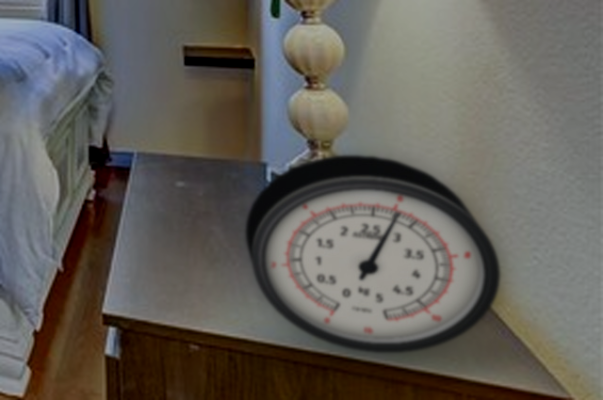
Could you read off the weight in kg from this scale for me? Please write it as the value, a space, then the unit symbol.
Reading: 2.75 kg
